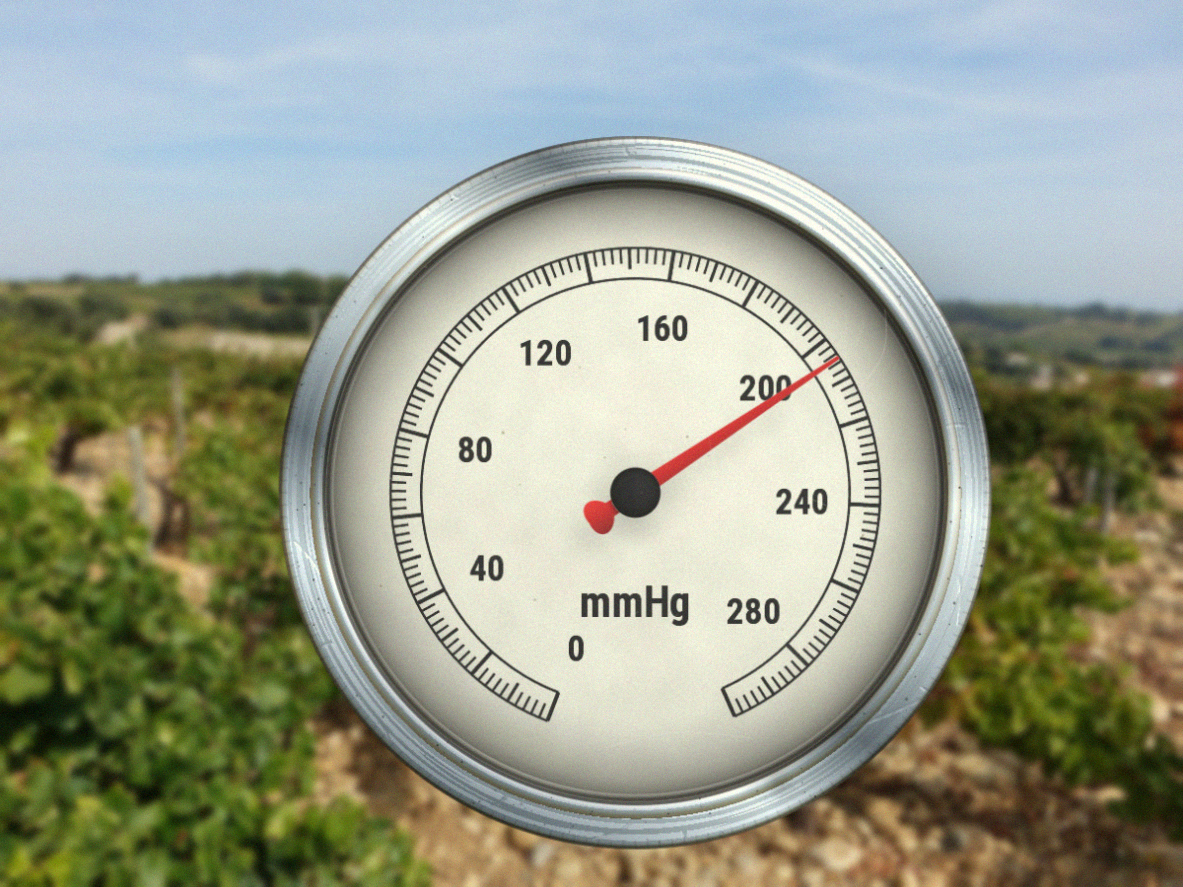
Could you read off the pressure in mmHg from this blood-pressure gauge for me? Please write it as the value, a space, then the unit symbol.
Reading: 205 mmHg
